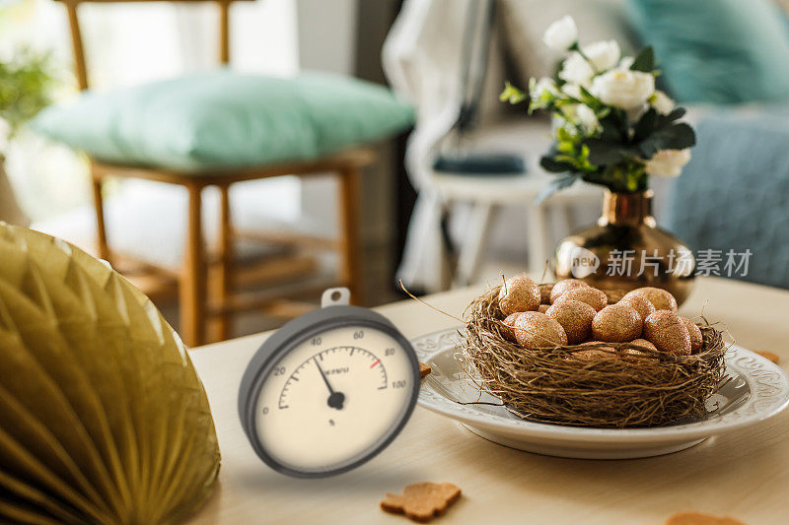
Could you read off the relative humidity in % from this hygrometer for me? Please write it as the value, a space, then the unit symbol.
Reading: 36 %
